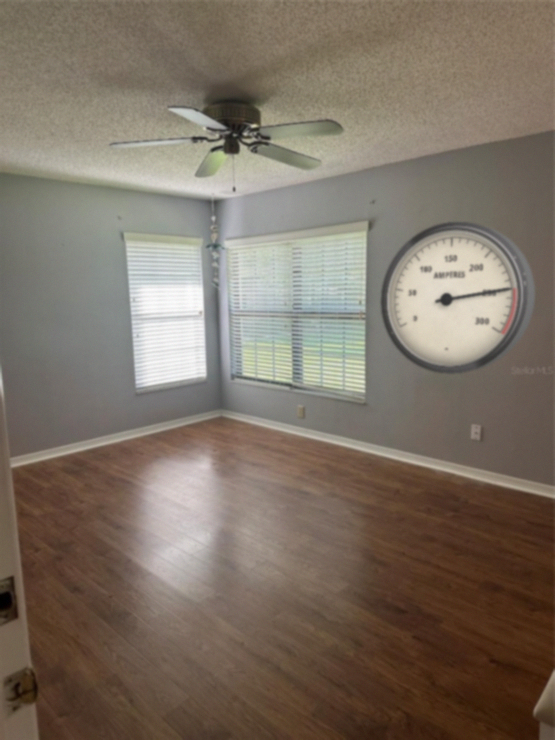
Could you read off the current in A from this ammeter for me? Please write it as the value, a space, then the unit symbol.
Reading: 250 A
